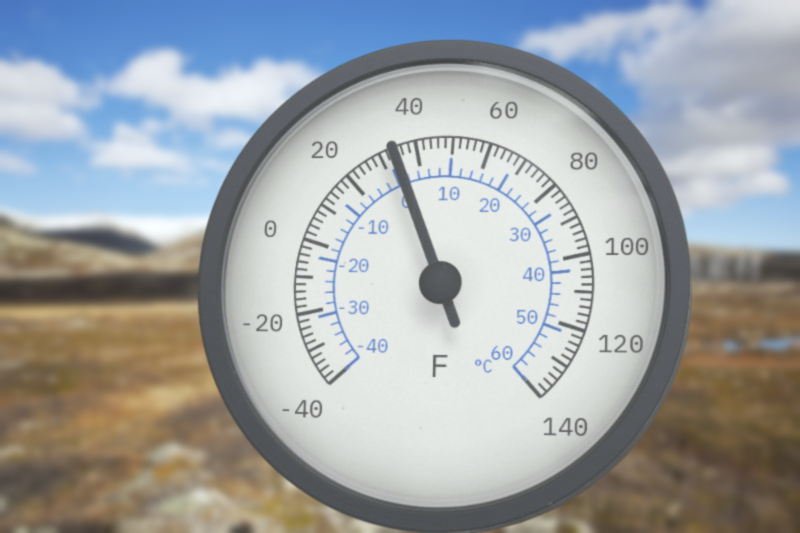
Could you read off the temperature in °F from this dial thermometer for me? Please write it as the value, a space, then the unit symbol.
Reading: 34 °F
